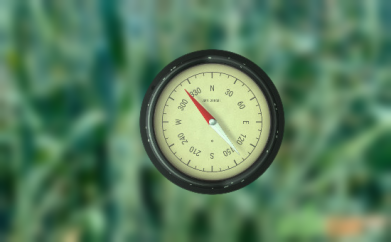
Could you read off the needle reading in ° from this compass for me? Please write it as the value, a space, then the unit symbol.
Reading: 320 °
